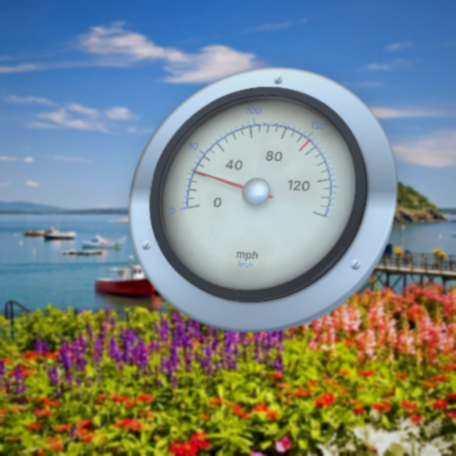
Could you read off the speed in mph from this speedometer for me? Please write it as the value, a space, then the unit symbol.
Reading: 20 mph
